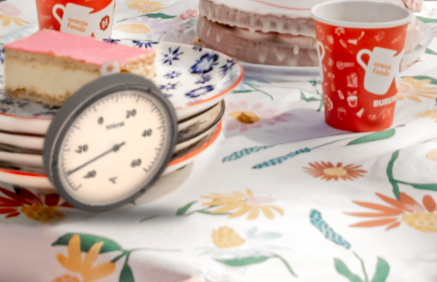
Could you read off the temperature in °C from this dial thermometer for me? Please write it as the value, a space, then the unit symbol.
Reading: -30 °C
